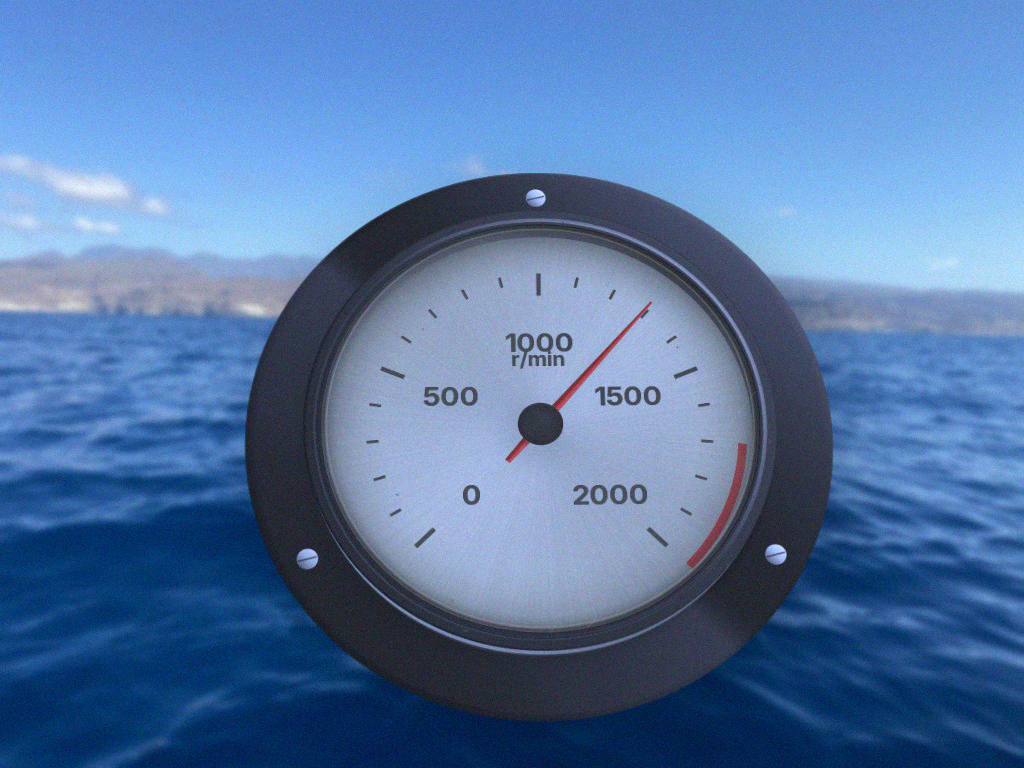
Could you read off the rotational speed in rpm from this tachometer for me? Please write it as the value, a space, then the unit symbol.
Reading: 1300 rpm
